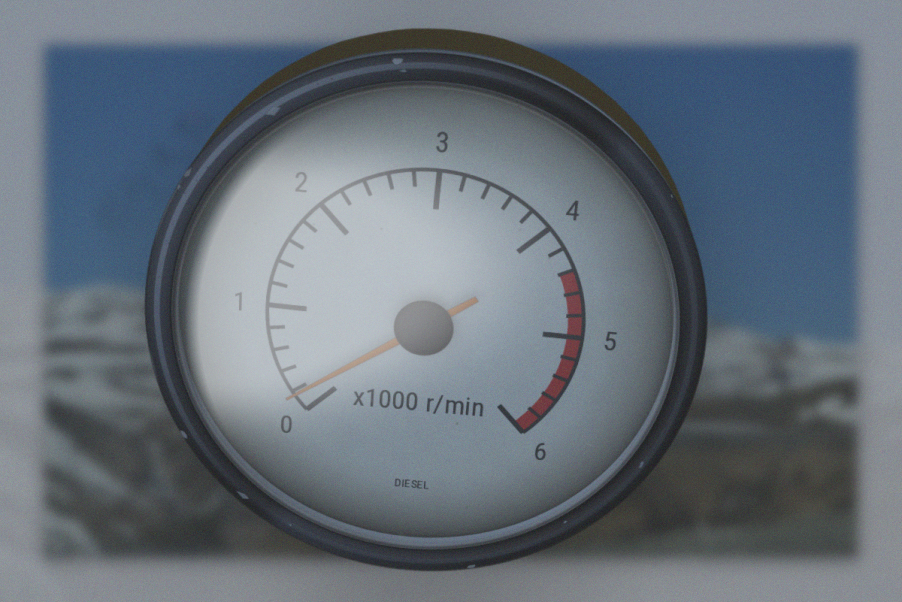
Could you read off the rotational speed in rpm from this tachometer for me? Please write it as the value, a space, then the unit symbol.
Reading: 200 rpm
